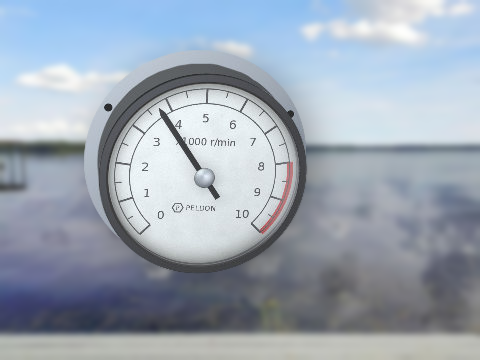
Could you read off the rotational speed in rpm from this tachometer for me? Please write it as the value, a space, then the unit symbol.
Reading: 3750 rpm
